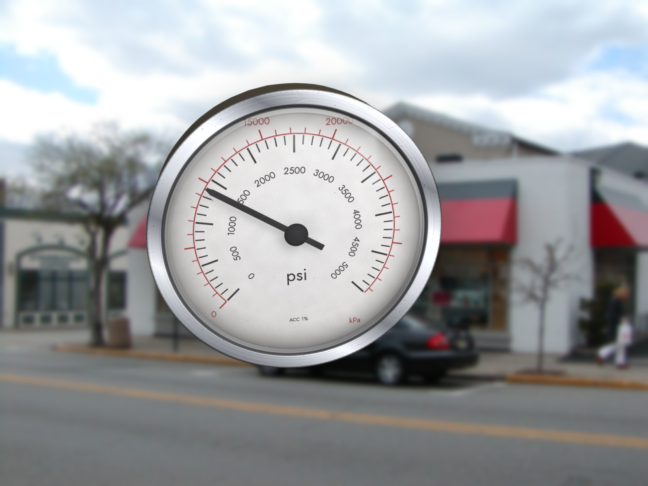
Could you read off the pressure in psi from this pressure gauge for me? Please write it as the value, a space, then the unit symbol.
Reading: 1400 psi
